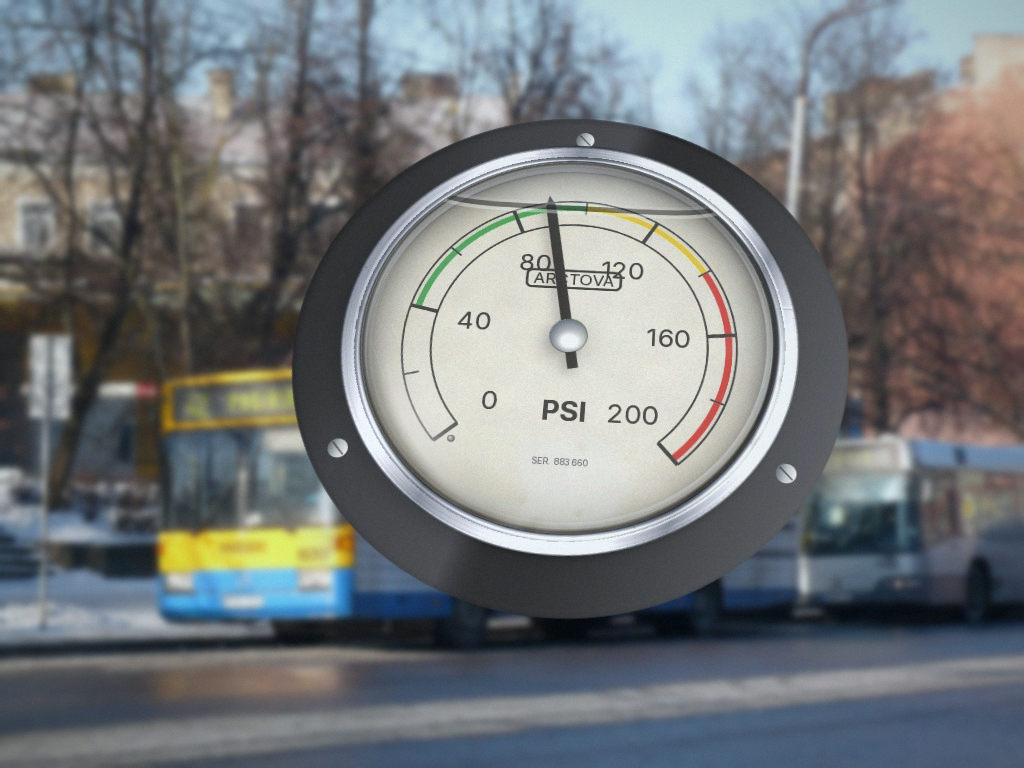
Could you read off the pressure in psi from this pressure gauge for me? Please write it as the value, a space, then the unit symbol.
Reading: 90 psi
